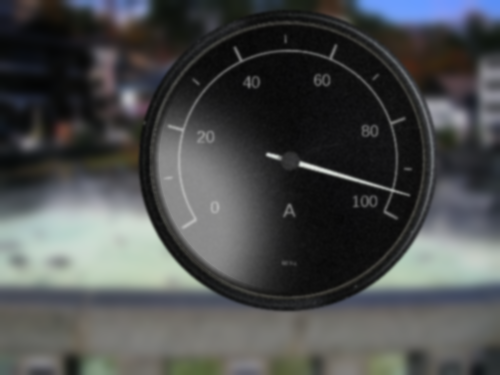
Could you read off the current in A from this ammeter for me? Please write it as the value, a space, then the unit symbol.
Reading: 95 A
